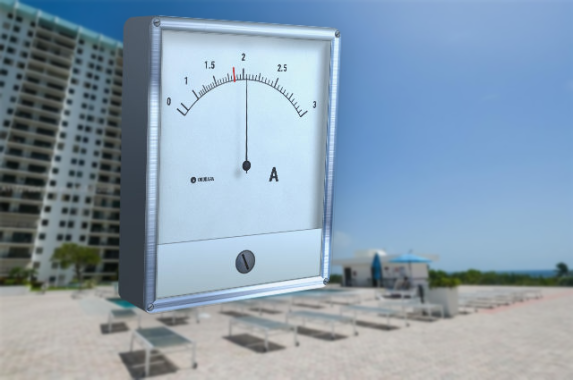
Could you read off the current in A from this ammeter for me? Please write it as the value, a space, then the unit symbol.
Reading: 2 A
